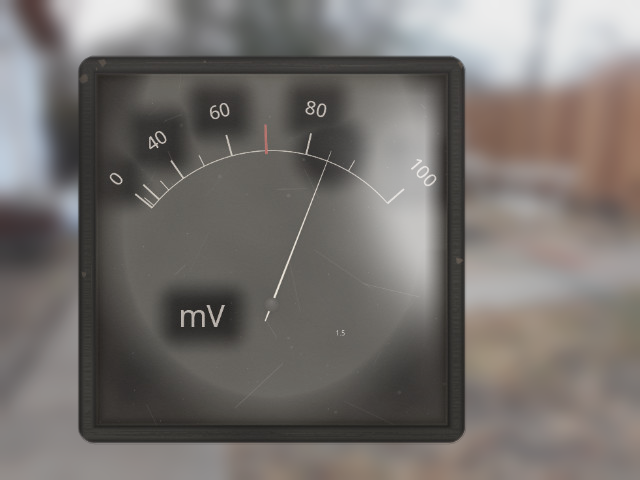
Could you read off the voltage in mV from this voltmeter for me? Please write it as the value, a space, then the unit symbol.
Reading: 85 mV
